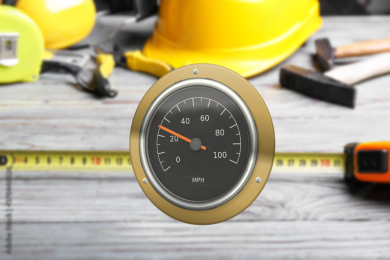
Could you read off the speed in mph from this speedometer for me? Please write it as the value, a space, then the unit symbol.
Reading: 25 mph
